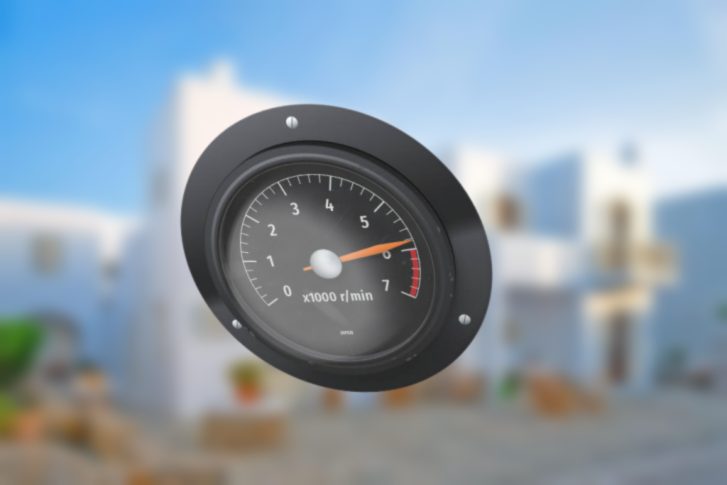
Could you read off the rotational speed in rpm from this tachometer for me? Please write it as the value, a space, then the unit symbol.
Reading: 5800 rpm
